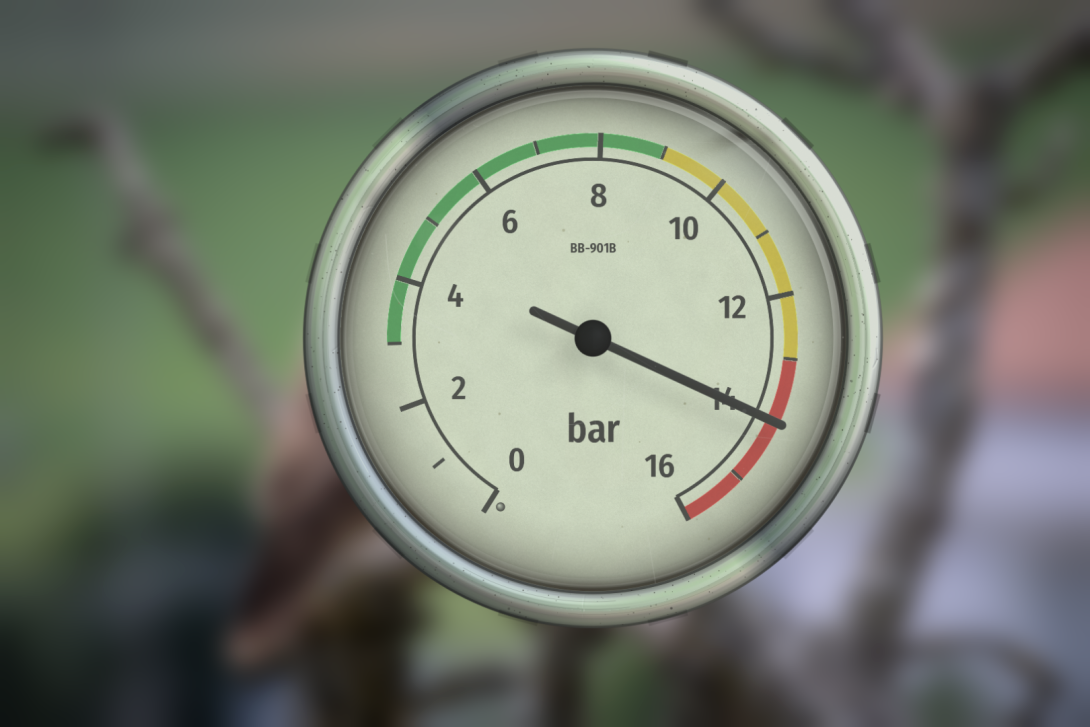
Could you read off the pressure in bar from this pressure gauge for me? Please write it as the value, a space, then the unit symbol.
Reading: 14 bar
